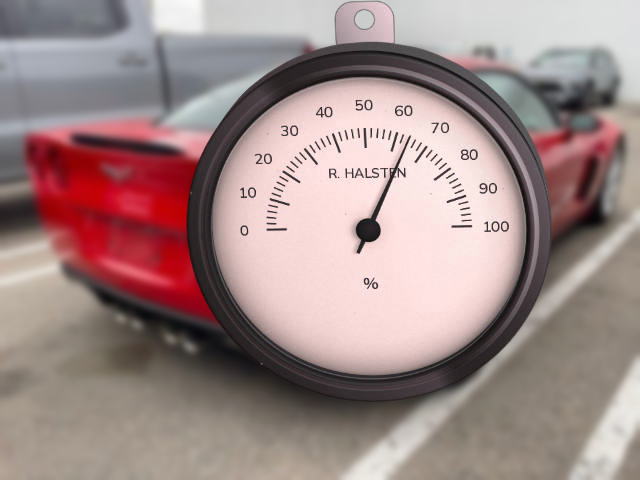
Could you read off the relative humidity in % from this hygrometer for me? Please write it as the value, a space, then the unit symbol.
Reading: 64 %
